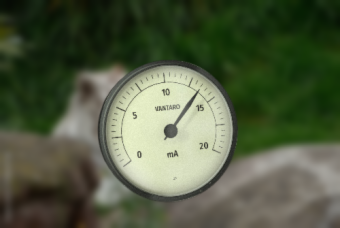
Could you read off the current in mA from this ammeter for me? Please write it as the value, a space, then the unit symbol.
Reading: 13.5 mA
